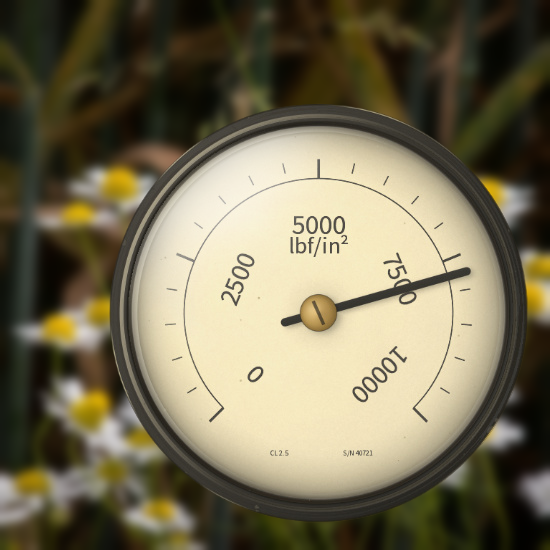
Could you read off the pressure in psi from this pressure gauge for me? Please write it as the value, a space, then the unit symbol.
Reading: 7750 psi
